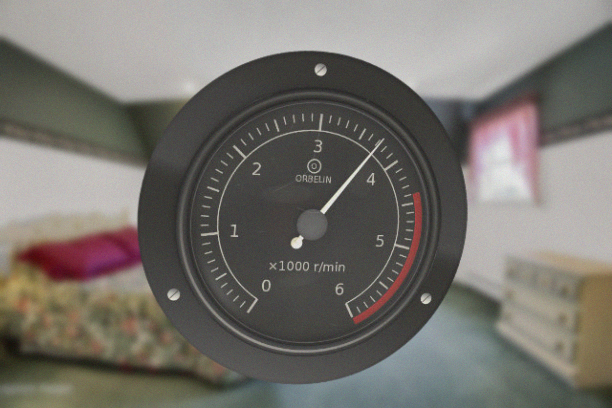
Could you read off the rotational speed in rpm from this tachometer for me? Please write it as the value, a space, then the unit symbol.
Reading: 3700 rpm
